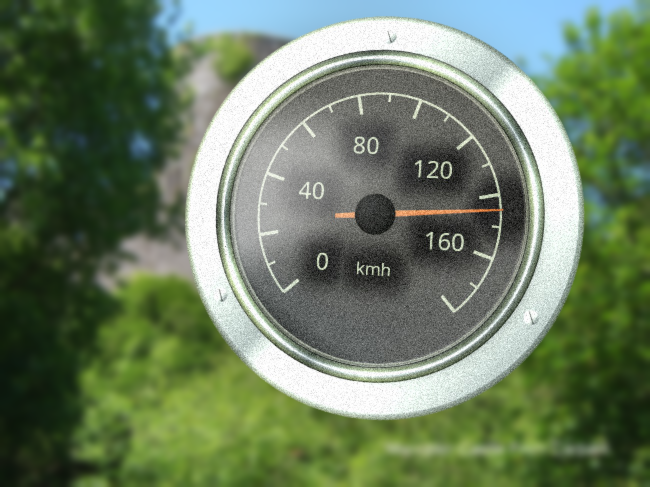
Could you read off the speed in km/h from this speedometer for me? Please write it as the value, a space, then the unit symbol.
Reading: 145 km/h
